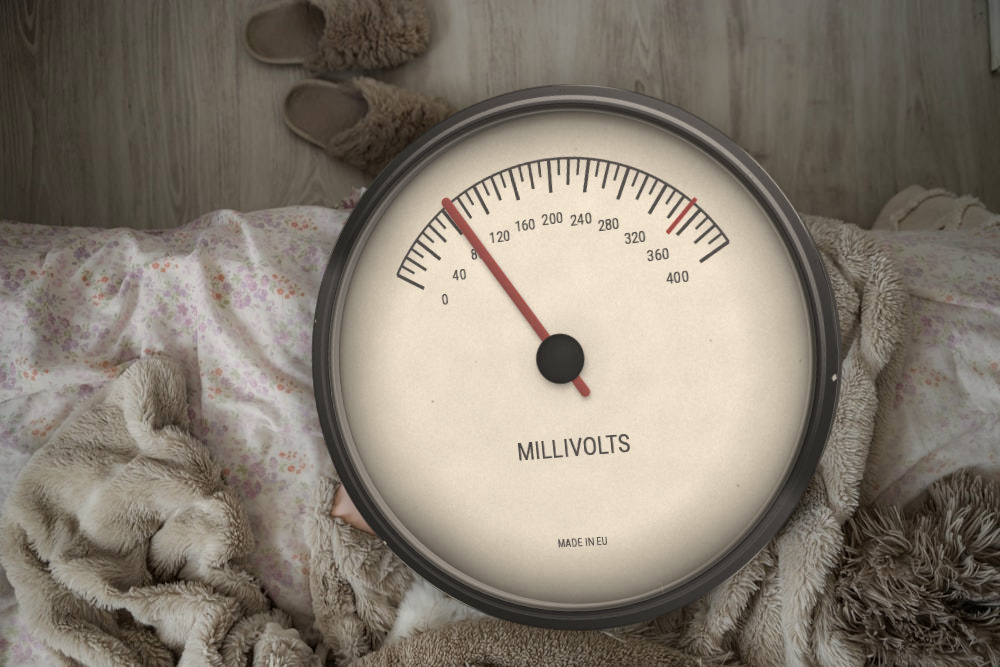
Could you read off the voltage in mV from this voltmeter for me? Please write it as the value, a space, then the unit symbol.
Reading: 90 mV
